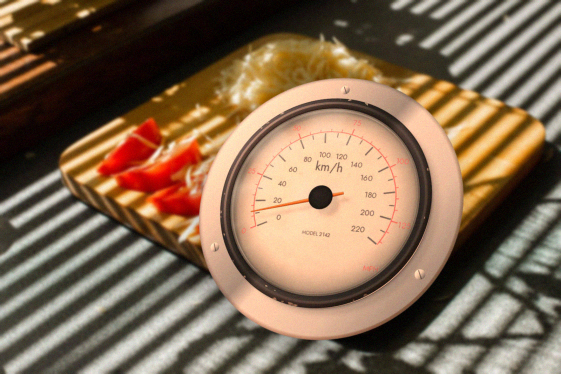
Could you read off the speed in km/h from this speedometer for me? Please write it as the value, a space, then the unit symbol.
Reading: 10 km/h
